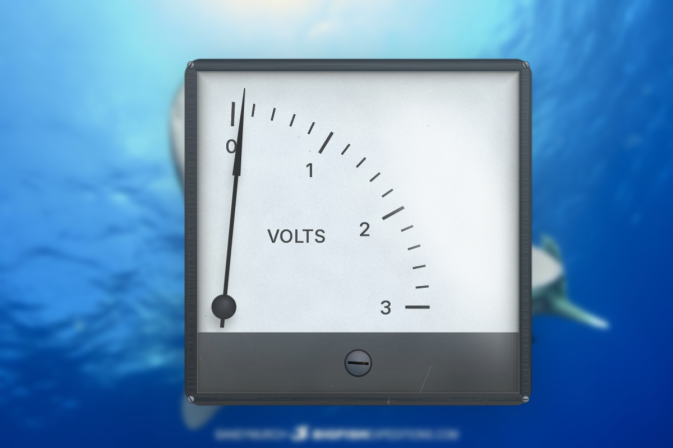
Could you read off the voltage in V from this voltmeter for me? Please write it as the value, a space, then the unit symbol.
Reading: 0.1 V
